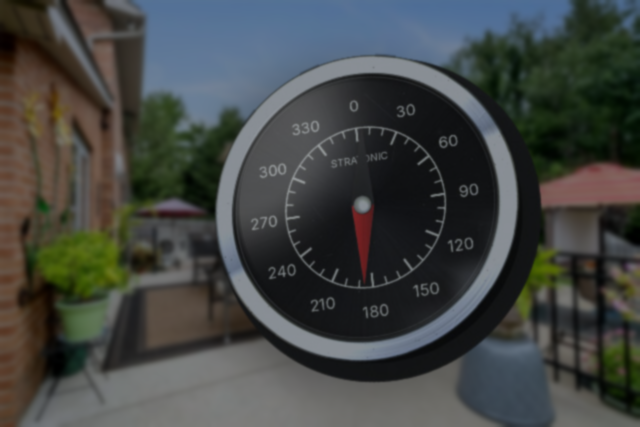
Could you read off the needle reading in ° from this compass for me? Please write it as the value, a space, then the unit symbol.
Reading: 185 °
